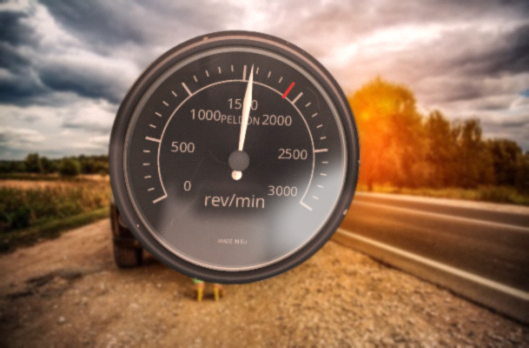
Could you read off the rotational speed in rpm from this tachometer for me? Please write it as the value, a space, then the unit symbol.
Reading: 1550 rpm
